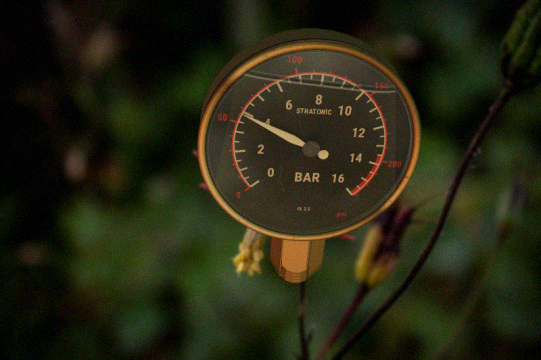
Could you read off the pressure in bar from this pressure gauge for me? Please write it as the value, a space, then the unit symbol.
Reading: 4 bar
